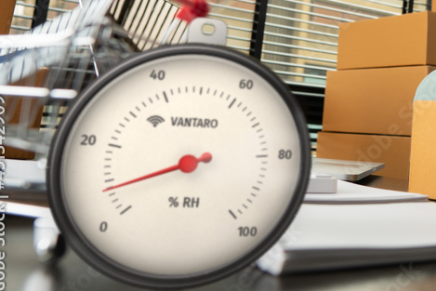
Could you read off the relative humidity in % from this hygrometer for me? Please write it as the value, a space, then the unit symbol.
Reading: 8 %
